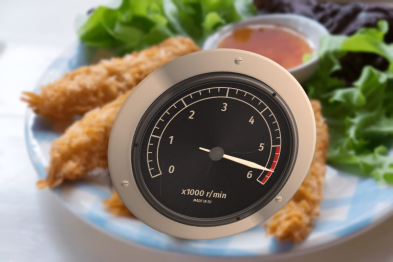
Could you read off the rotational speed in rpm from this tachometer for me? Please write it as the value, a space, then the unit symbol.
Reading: 5600 rpm
